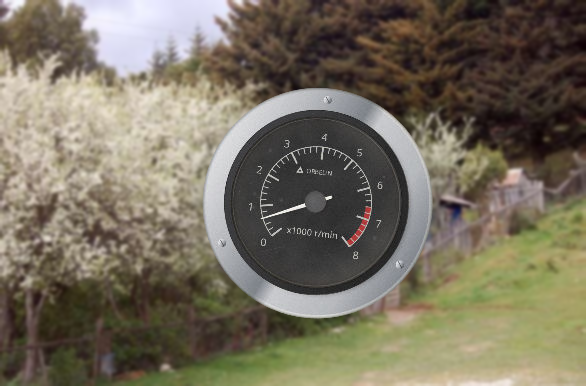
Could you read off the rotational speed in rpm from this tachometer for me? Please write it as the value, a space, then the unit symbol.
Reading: 600 rpm
